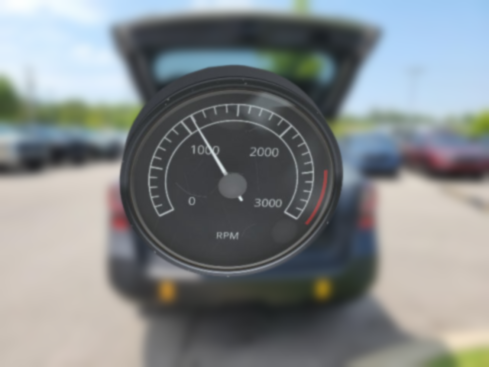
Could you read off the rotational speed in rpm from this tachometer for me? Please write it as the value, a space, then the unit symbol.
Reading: 1100 rpm
